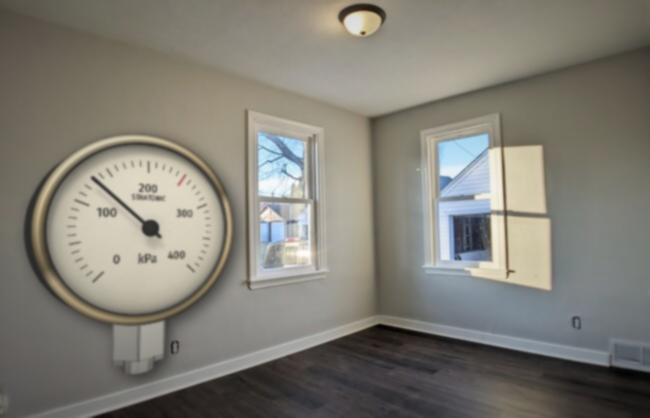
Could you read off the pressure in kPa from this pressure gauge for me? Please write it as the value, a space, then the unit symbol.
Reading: 130 kPa
